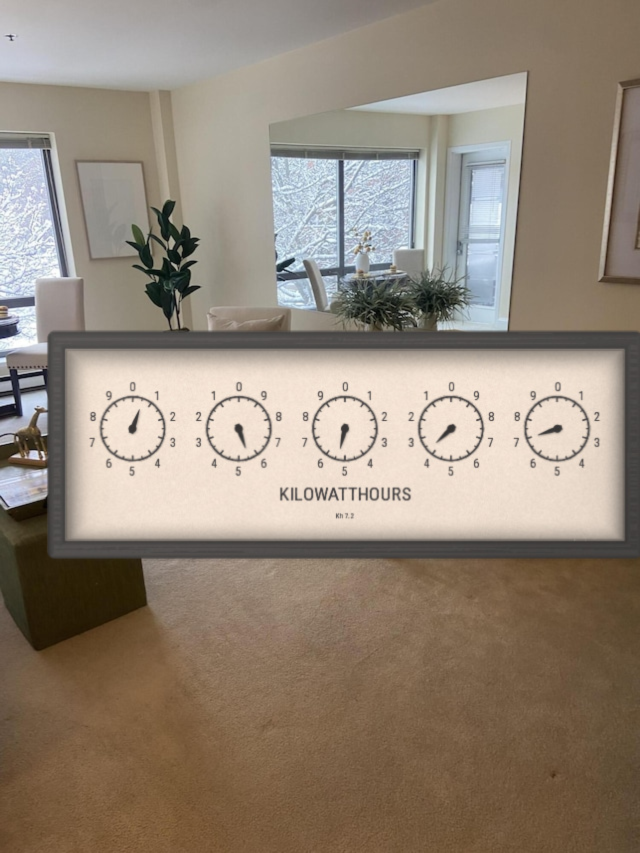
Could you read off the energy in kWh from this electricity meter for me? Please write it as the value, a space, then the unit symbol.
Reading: 5537 kWh
